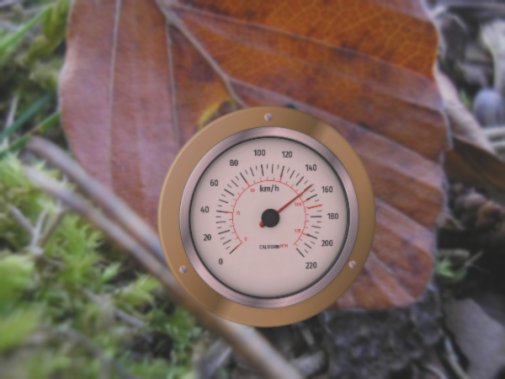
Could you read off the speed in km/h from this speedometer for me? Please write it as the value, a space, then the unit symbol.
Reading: 150 km/h
